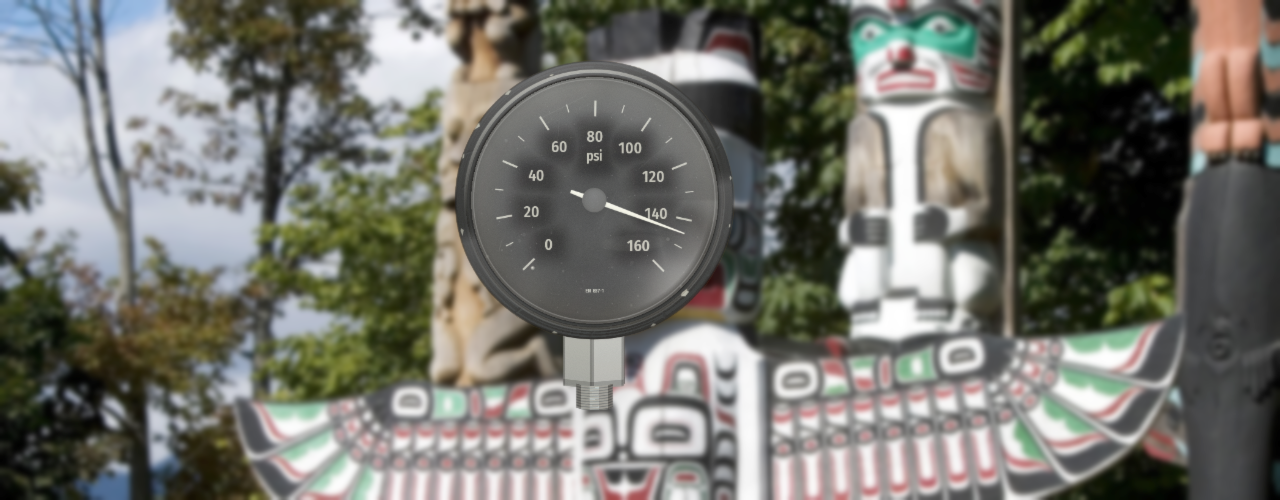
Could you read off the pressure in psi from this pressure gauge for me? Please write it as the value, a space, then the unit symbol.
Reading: 145 psi
